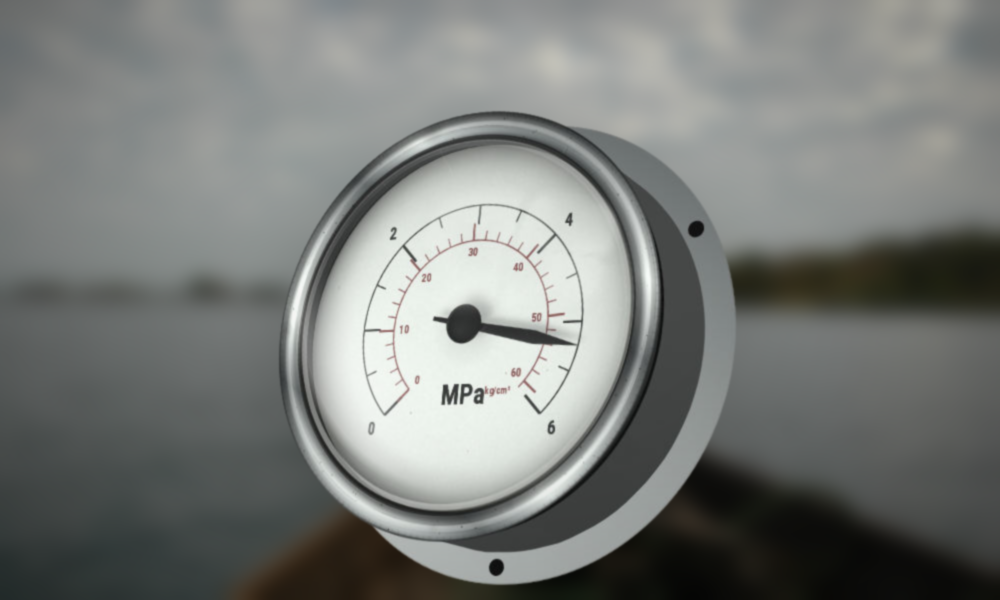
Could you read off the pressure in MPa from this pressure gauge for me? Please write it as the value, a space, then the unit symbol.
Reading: 5.25 MPa
